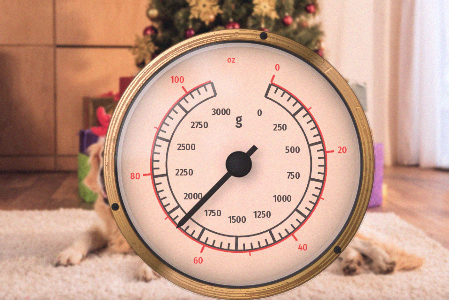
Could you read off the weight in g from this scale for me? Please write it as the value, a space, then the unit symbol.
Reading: 1900 g
